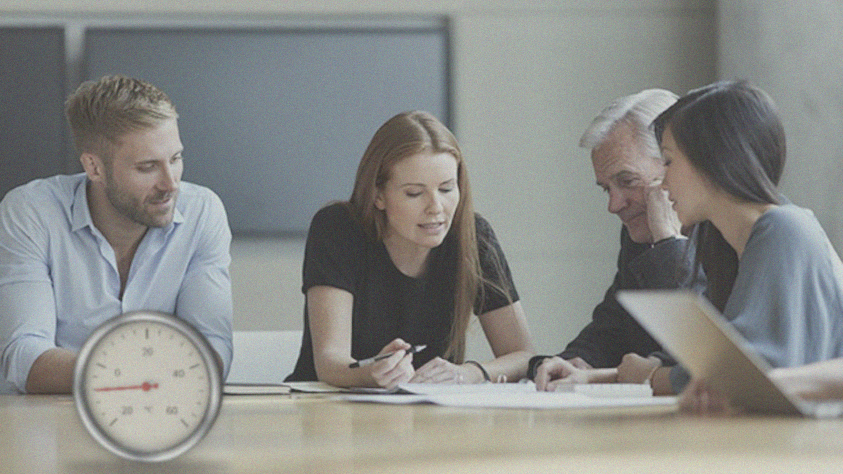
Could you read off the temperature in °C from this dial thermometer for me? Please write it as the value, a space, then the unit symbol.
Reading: -8 °C
